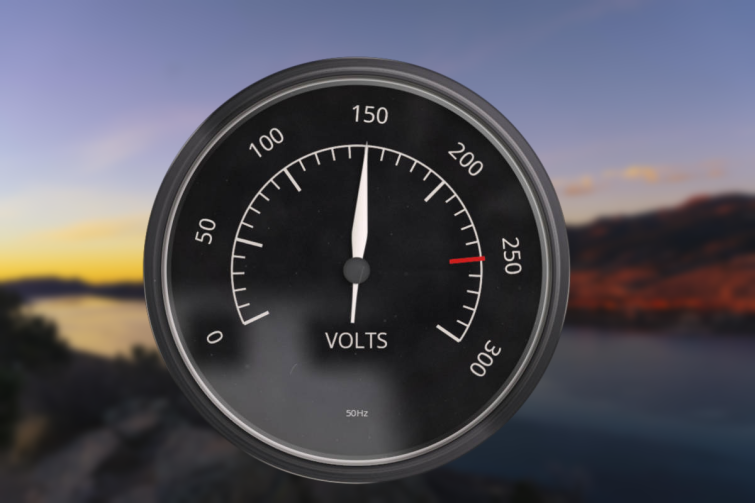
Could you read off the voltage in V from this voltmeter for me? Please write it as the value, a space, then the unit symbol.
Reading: 150 V
